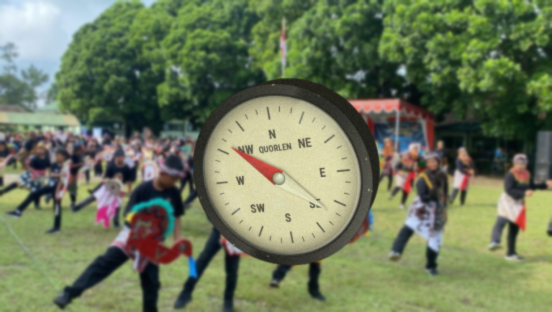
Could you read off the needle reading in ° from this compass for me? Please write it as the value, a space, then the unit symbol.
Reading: 310 °
